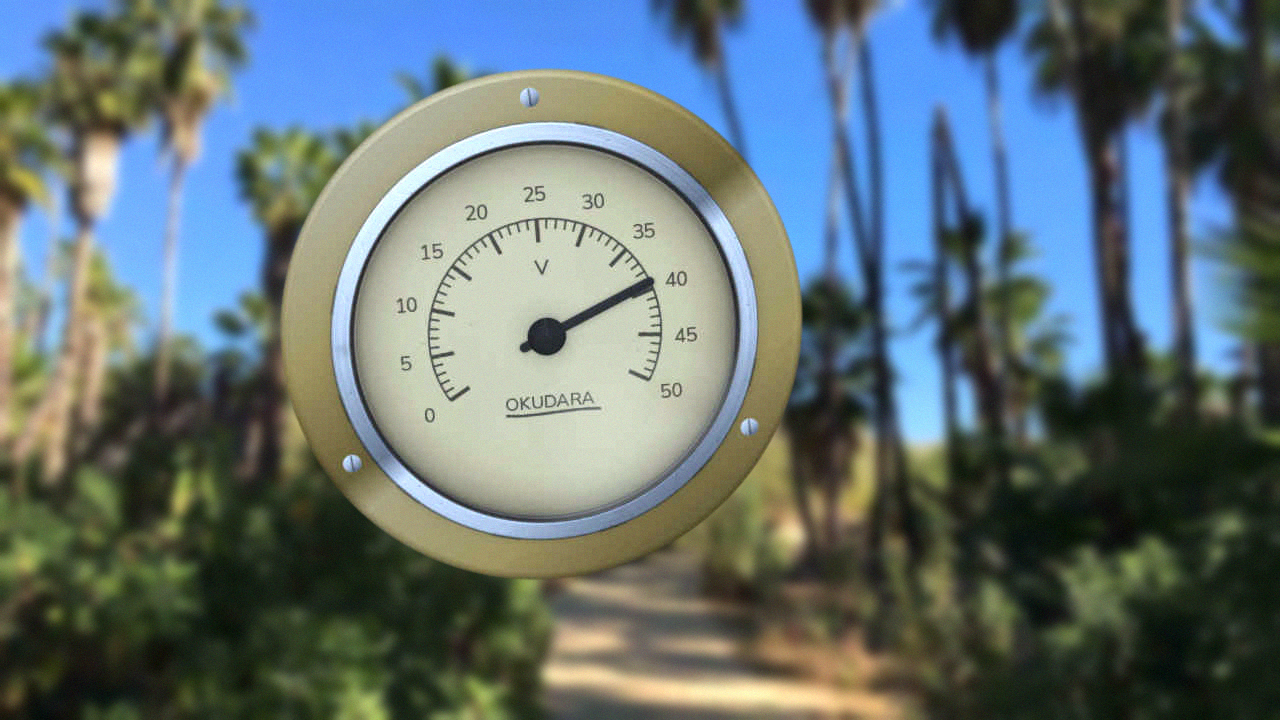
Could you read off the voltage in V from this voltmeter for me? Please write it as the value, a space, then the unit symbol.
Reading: 39 V
